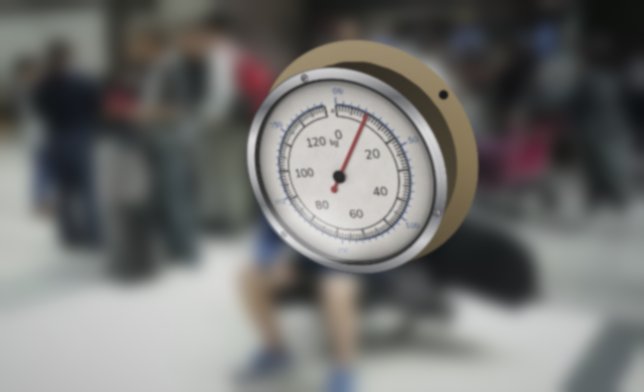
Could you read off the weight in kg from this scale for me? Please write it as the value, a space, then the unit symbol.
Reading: 10 kg
